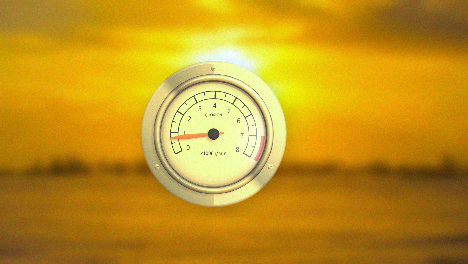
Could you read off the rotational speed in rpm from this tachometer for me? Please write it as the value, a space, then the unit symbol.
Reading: 750 rpm
